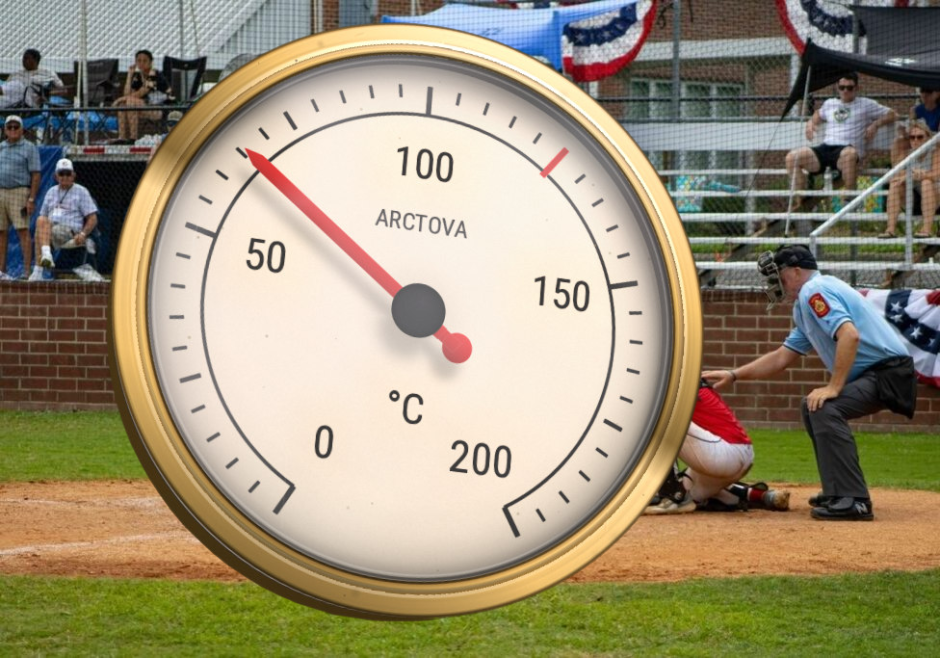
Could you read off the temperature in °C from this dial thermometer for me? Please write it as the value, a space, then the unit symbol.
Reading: 65 °C
